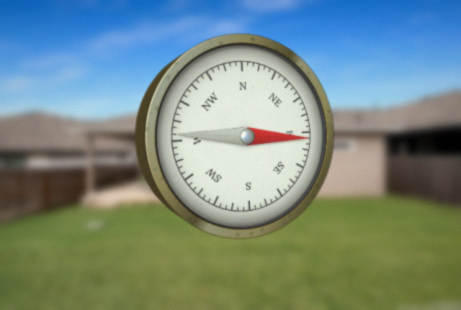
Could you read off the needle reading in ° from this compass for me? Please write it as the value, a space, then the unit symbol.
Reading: 95 °
